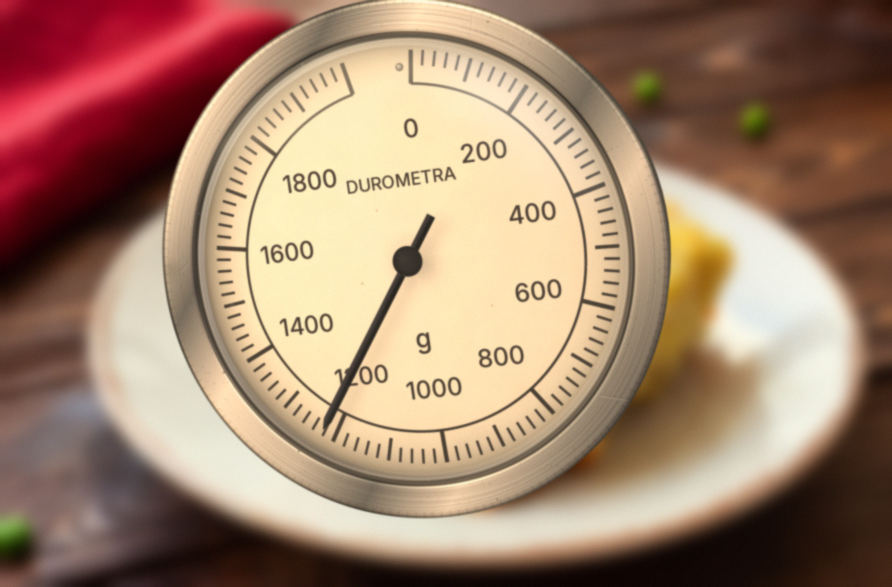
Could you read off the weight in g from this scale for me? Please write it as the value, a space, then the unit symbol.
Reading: 1220 g
